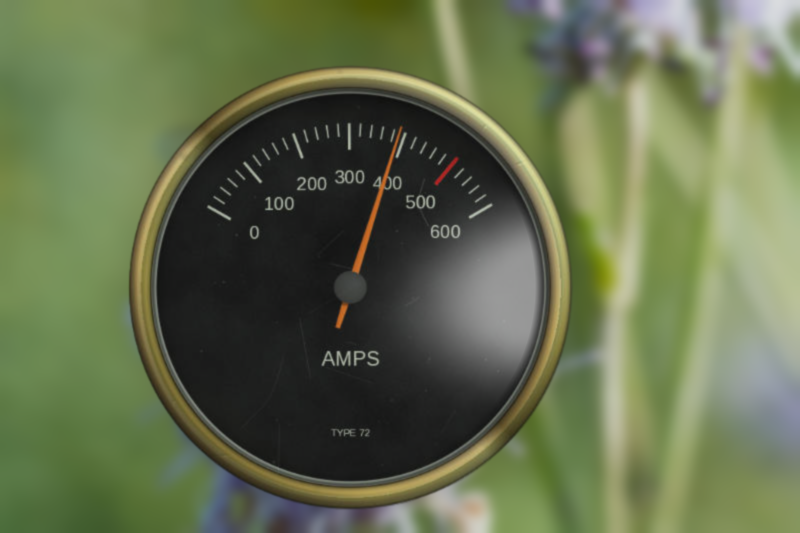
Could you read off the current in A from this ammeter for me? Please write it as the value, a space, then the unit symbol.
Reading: 390 A
